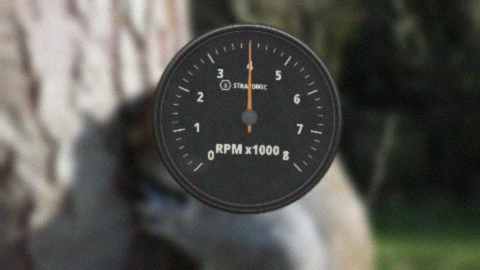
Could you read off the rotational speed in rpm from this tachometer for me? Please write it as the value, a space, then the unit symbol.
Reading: 4000 rpm
